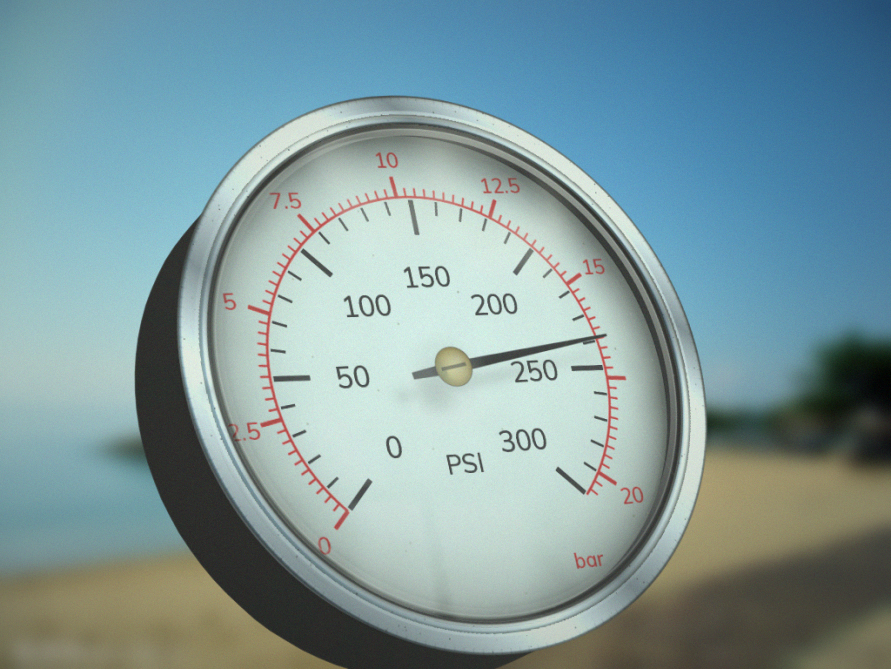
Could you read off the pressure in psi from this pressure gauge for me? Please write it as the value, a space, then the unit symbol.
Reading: 240 psi
